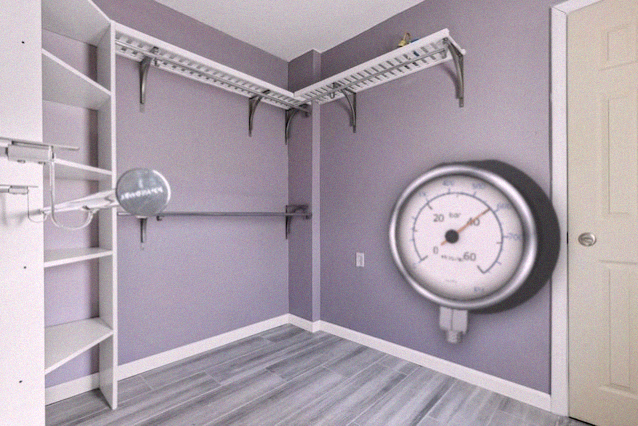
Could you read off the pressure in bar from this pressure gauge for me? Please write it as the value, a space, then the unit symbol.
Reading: 40 bar
